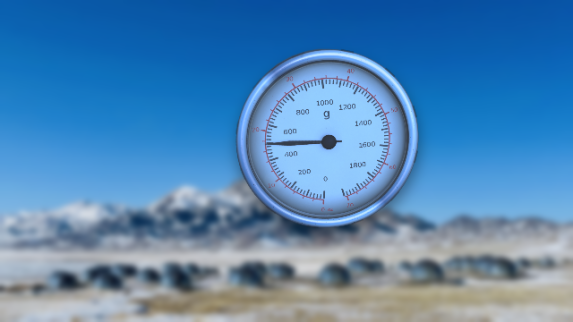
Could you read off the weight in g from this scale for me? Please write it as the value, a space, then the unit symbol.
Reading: 500 g
